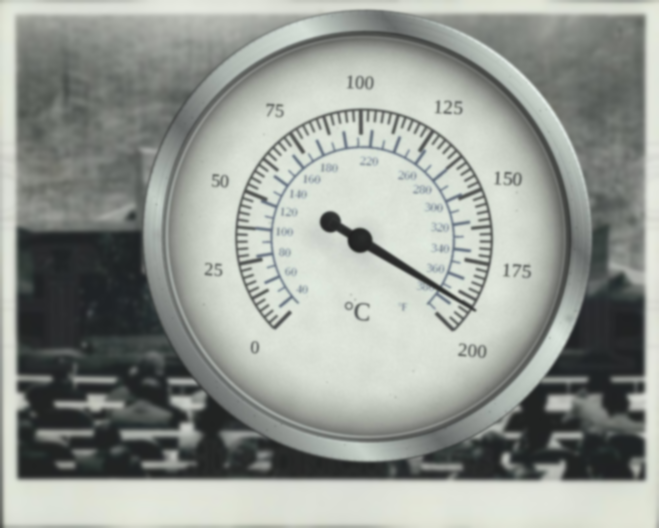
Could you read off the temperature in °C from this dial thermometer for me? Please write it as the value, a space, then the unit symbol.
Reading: 190 °C
